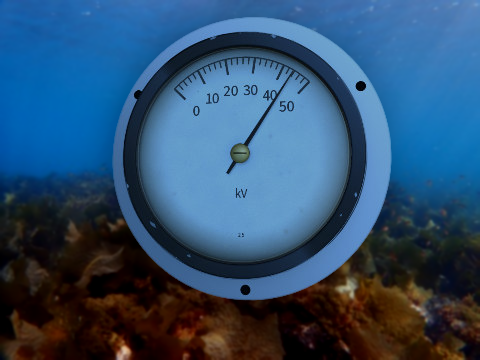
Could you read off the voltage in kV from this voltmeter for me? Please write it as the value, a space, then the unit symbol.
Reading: 44 kV
